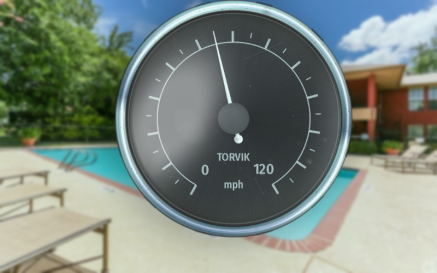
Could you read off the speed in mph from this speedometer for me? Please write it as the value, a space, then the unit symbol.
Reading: 55 mph
